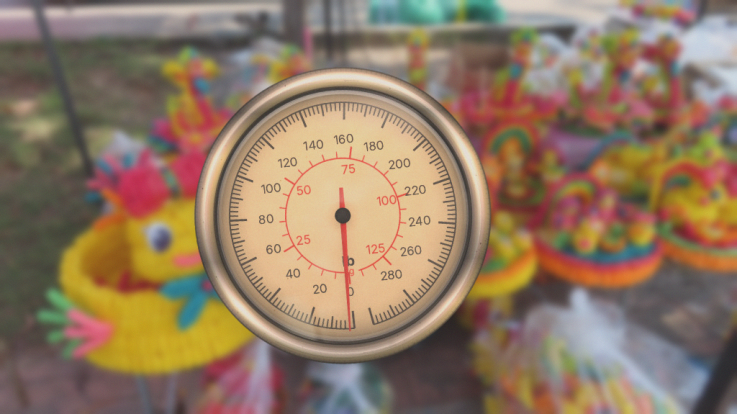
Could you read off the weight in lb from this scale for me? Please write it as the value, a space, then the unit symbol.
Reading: 2 lb
